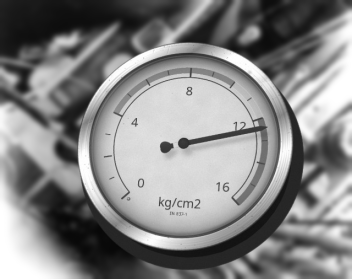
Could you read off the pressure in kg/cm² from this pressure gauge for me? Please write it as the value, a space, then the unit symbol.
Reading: 12.5 kg/cm²
